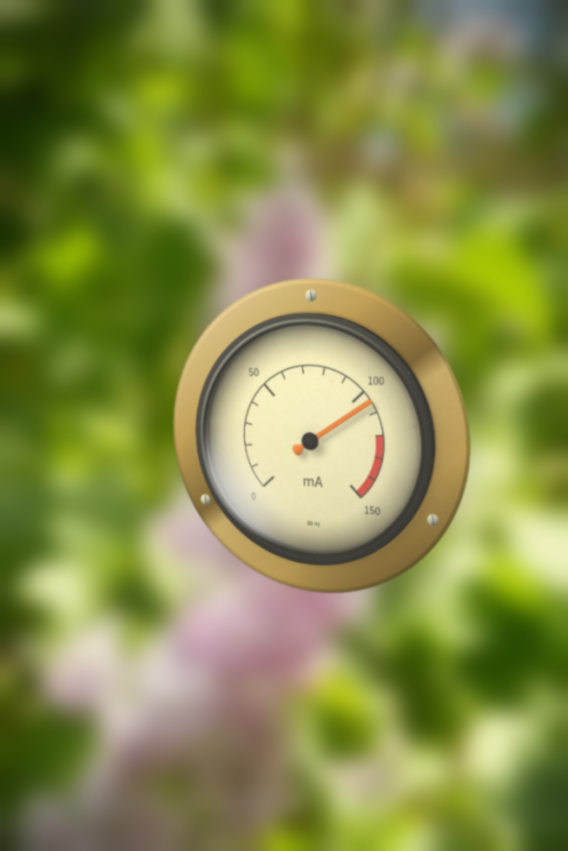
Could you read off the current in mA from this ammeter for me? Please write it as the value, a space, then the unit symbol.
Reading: 105 mA
